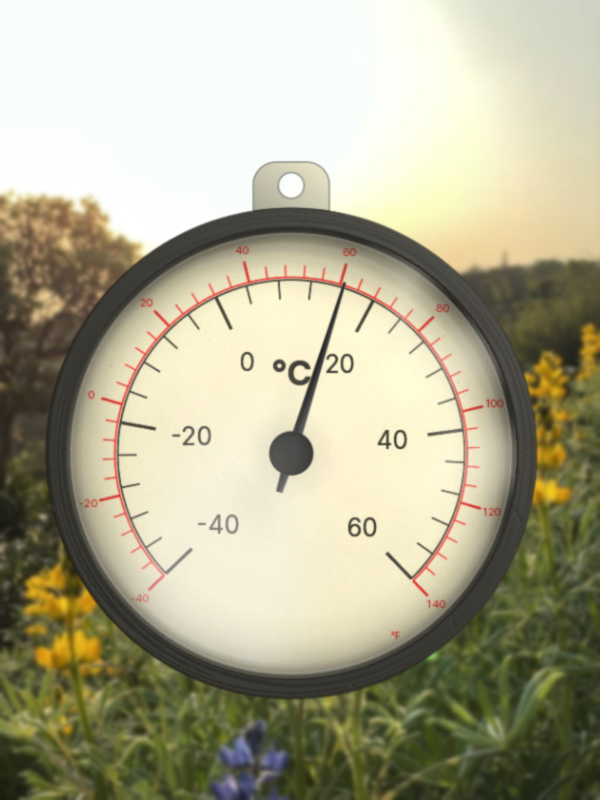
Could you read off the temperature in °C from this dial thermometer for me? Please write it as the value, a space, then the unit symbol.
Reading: 16 °C
